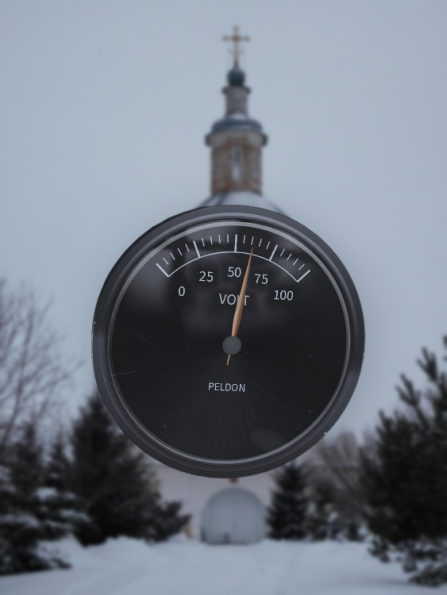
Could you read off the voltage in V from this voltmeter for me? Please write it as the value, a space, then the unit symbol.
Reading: 60 V
